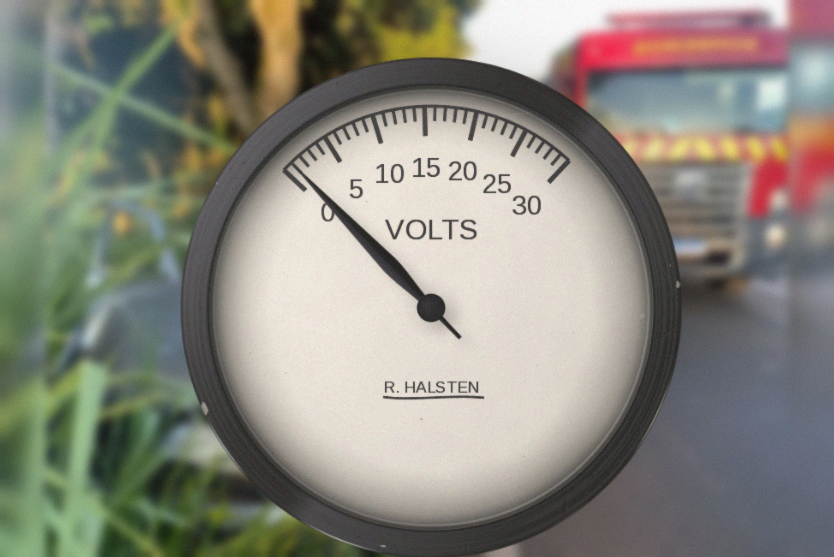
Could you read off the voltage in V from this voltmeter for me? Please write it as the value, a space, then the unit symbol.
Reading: 1 V
